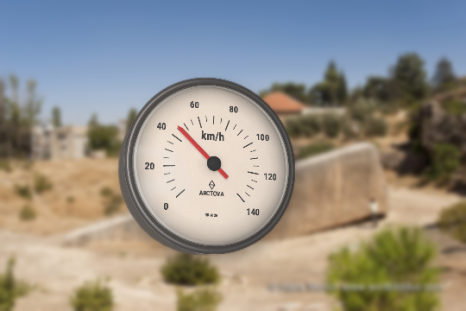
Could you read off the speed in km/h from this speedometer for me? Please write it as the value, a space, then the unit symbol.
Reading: 45 km/h
